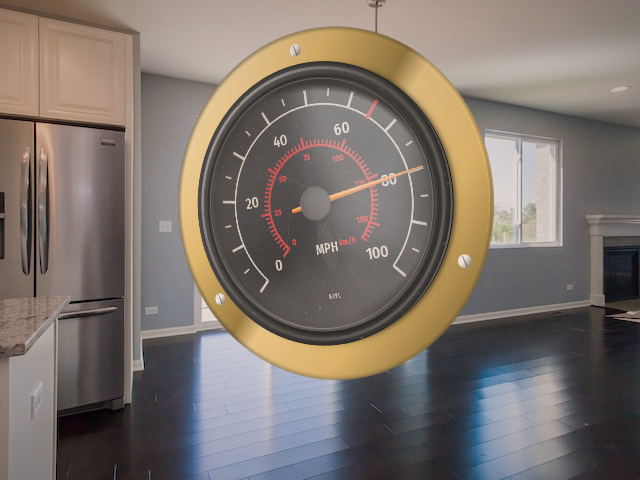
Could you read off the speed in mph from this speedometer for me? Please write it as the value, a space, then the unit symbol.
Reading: 80 mph
